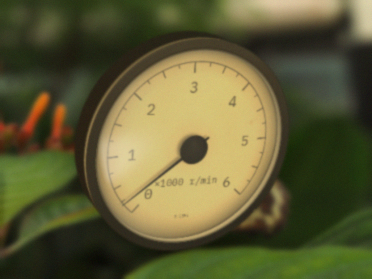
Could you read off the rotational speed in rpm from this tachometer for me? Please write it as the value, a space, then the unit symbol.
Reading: 250 rpm
